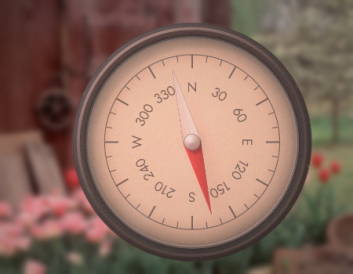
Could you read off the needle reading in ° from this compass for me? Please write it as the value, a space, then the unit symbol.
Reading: 165 °
